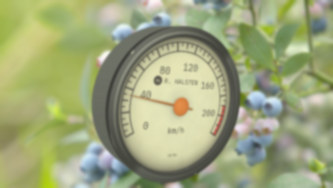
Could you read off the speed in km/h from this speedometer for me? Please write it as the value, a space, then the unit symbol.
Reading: 35 km/h
